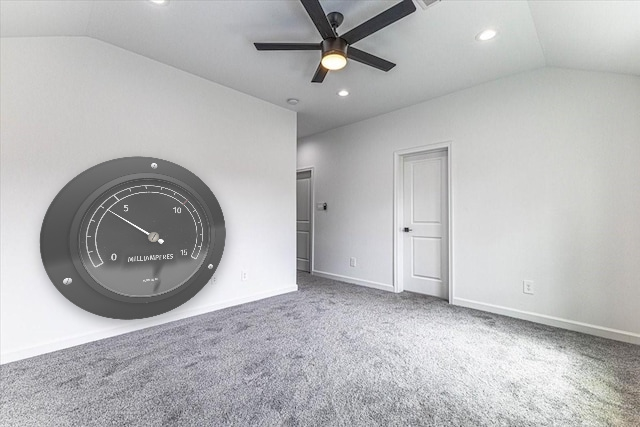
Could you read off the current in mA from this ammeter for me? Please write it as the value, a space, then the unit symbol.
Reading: 4 mA
